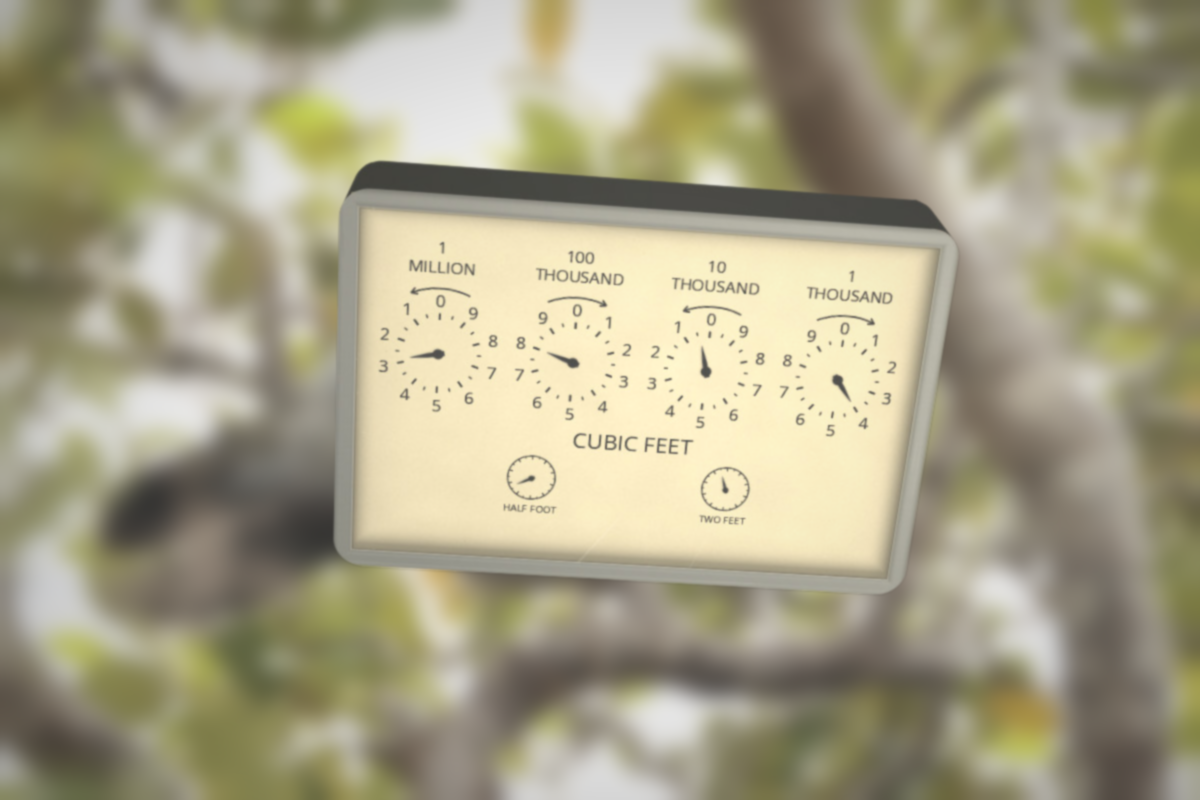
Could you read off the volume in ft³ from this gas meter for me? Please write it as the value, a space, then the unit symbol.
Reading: 280400 ft³
